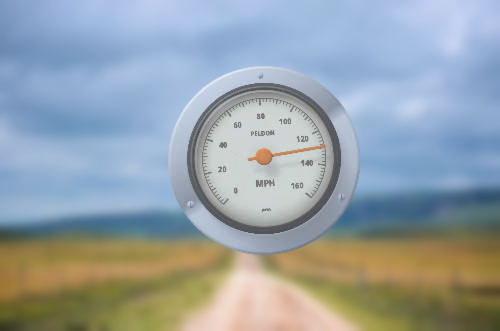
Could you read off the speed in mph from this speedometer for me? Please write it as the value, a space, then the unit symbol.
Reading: 130 mph
